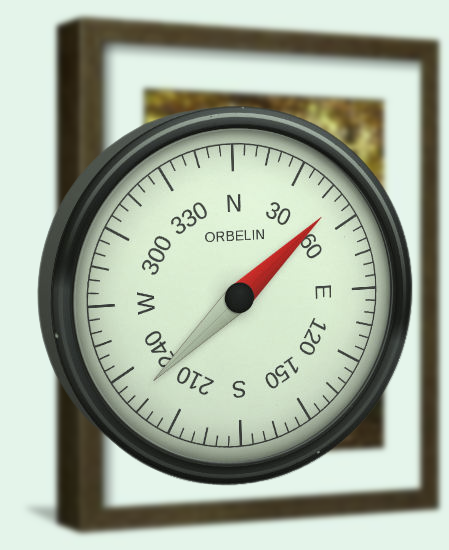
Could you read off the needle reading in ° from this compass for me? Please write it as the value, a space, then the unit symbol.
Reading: 50 °
